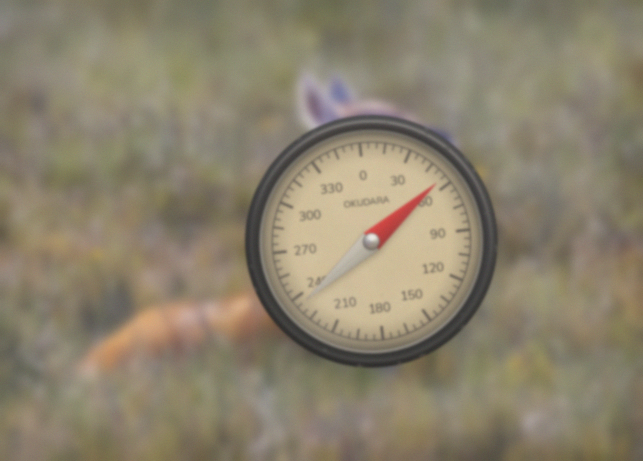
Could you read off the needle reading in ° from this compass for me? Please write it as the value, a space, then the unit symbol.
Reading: 55 °
